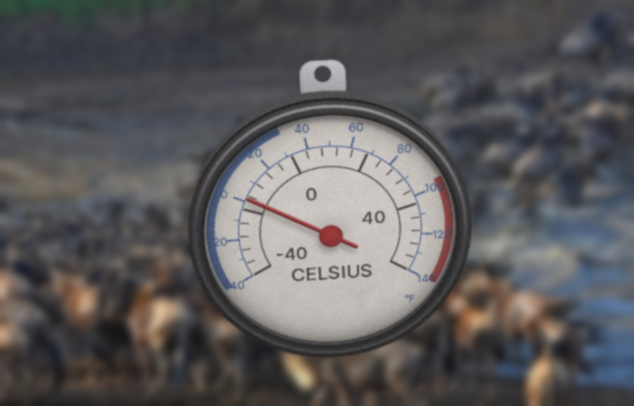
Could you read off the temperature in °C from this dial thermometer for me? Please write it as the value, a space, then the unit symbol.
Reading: -16 °C
